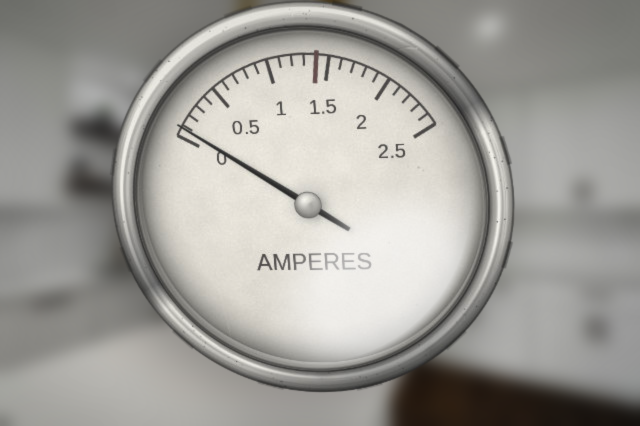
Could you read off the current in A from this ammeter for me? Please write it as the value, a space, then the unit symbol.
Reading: 0.1 A
